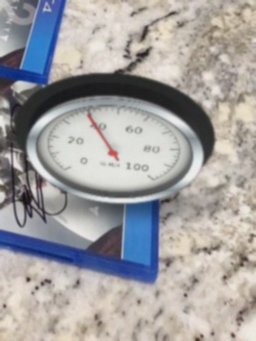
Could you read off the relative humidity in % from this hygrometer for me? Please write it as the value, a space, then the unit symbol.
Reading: 40 %
